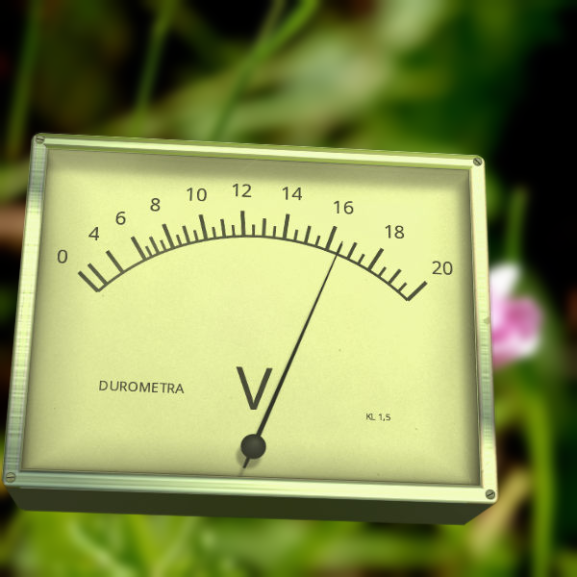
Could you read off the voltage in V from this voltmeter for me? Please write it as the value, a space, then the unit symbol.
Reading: 16.5 V
